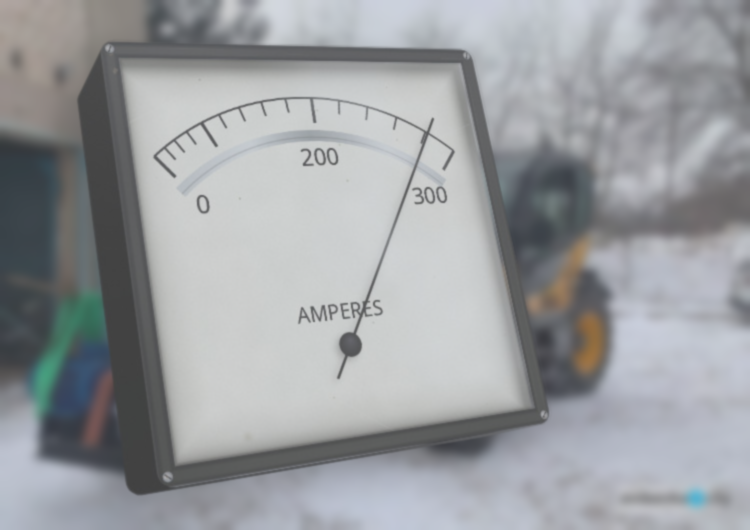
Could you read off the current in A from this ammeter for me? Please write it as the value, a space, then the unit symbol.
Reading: 280 A
